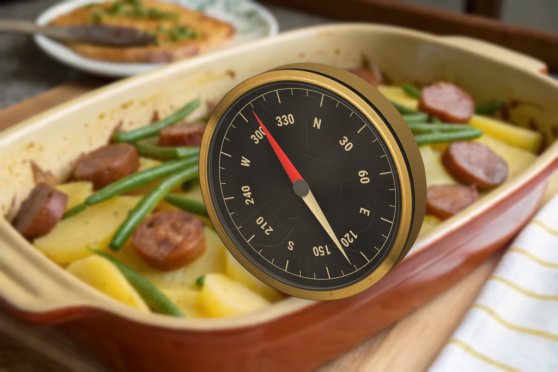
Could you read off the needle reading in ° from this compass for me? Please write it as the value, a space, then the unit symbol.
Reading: 310 °
